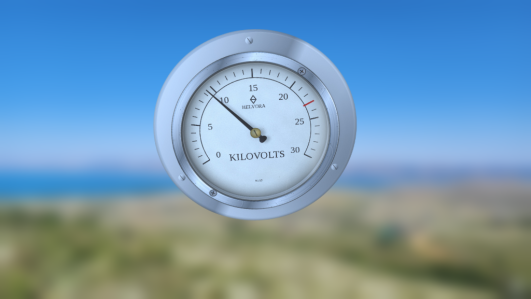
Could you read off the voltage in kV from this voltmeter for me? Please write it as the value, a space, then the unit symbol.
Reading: 9.5 kV
